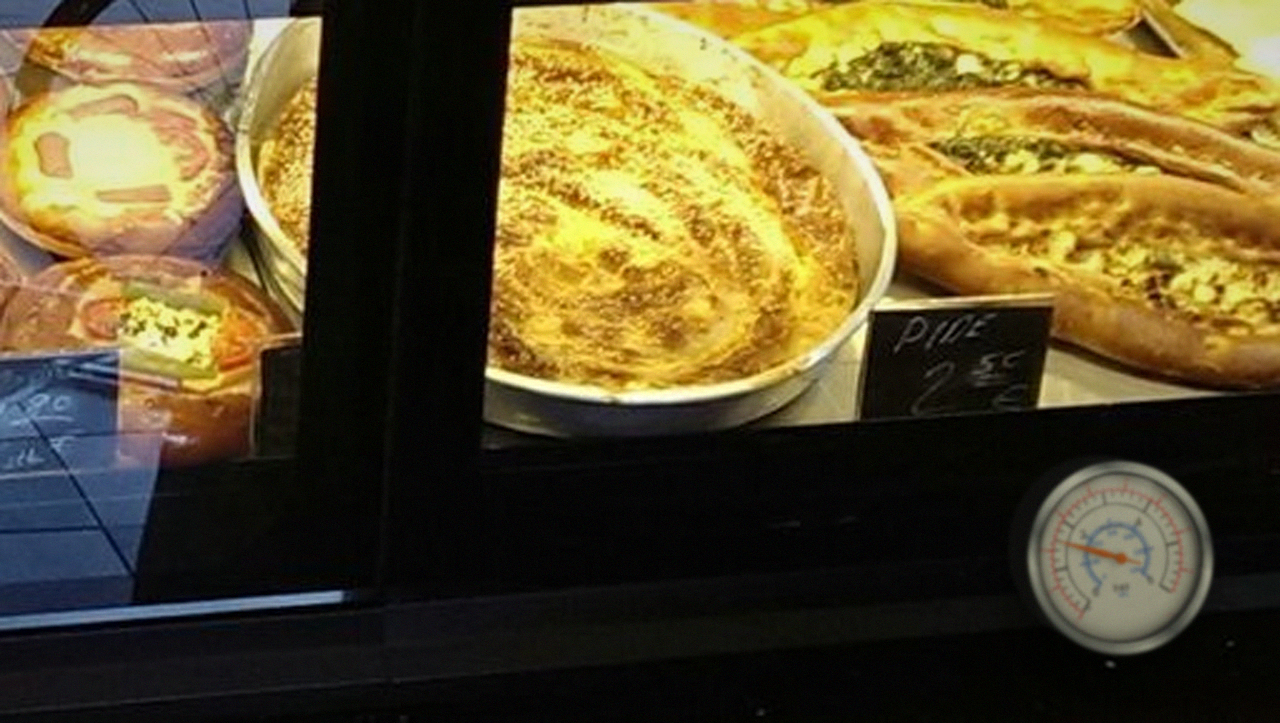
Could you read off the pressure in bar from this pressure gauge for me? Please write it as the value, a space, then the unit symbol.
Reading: 1.6 bar
